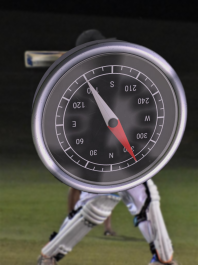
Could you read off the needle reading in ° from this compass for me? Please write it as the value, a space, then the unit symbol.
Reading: 330 °
